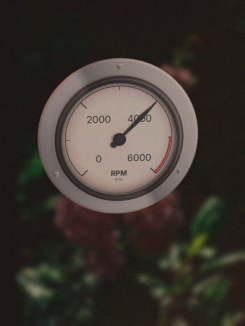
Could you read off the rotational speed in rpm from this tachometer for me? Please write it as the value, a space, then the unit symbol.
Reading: 4000 rpm
